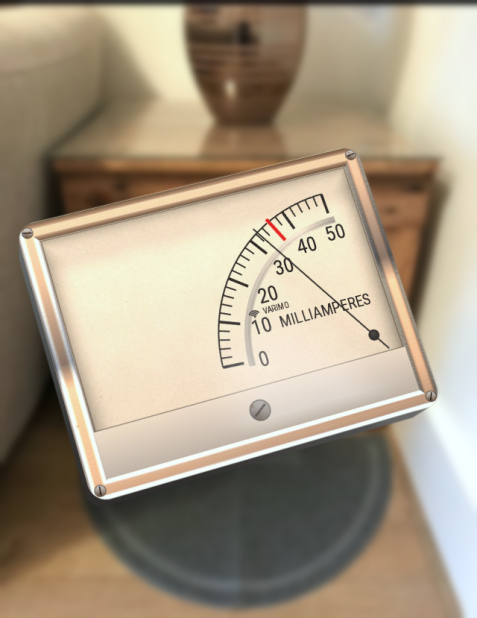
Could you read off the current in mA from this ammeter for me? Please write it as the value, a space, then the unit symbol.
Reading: 32 mA
